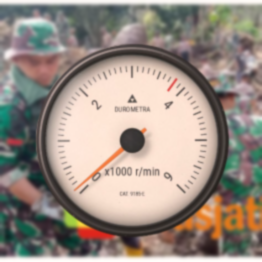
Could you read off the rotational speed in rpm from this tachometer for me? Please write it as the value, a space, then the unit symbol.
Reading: 100 rpm
